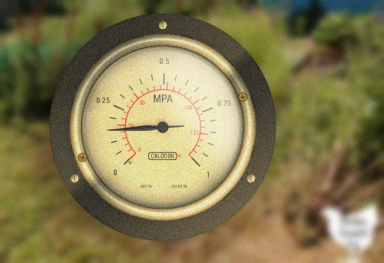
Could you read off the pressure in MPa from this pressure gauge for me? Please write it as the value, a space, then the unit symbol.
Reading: 0.15 MPa
